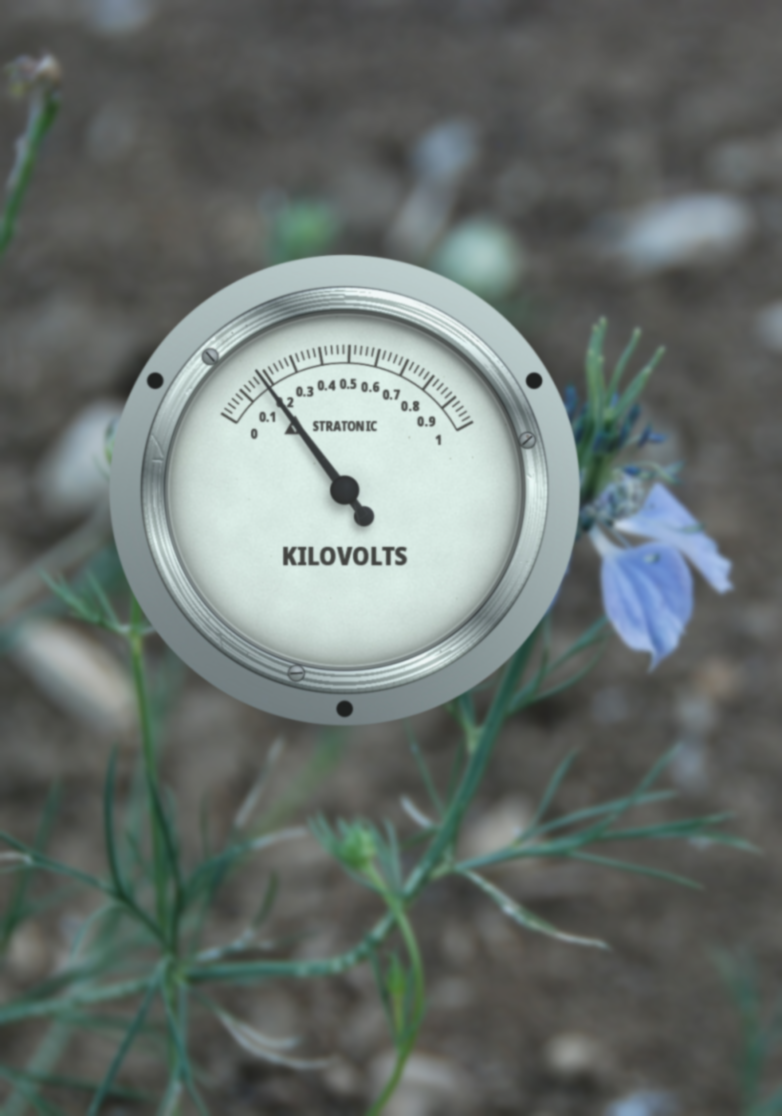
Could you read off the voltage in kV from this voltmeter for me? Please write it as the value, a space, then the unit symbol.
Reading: 0.18 kV
